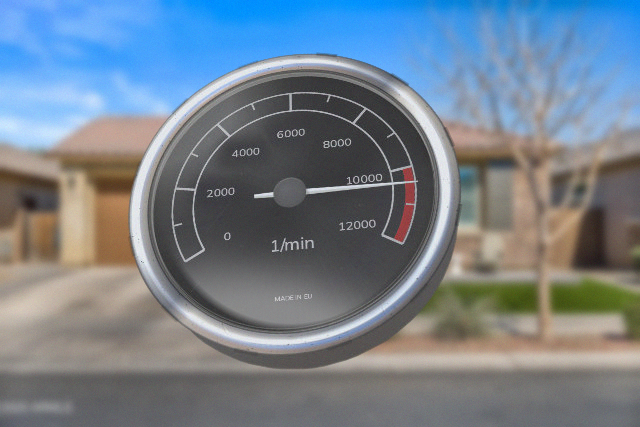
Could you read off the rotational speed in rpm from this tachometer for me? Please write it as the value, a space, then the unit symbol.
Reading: 10500 rpm
